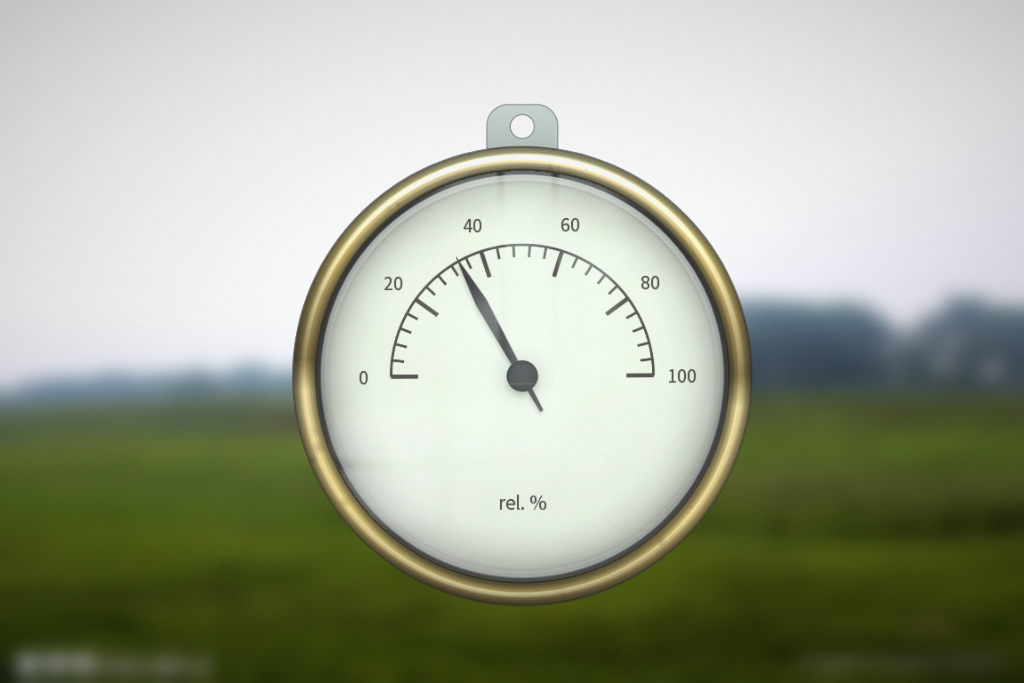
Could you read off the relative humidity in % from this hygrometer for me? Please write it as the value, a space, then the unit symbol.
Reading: 34 %
